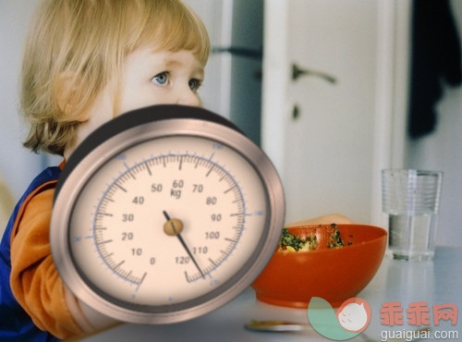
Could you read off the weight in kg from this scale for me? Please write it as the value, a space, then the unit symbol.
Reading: 115 kg
